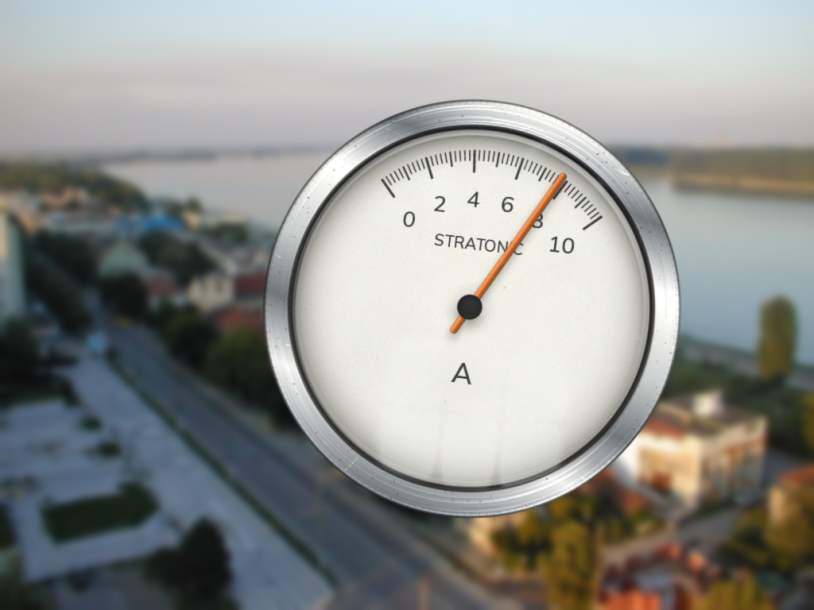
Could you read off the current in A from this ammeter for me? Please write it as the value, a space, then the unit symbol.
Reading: 7.8 A
